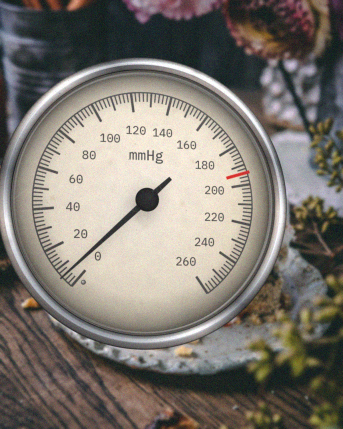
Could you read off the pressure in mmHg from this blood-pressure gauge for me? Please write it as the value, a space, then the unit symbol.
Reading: 6 mmHg
